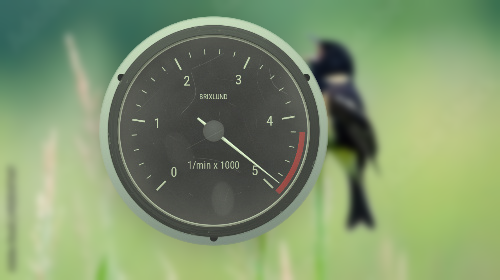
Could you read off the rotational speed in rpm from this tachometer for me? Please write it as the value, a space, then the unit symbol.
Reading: 4900 rpm
